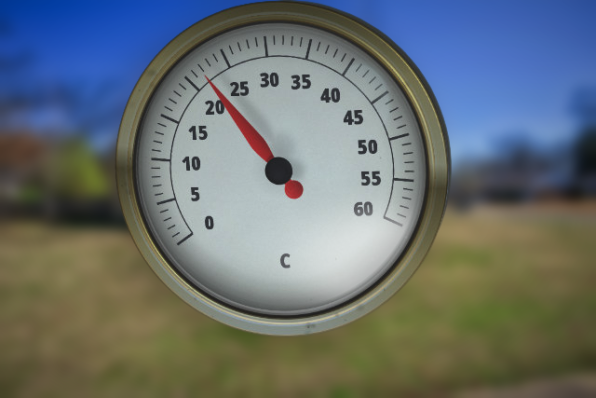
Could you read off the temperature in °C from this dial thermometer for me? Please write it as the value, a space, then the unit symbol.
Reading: 22 °C
